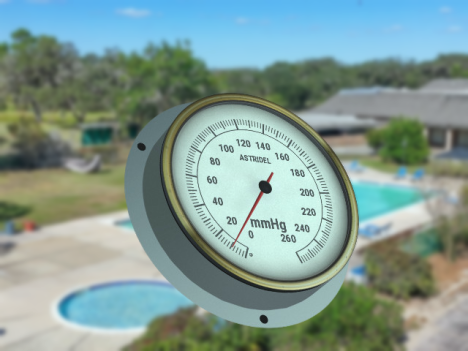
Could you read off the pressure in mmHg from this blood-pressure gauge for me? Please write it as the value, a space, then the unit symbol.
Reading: 10 mmHg
